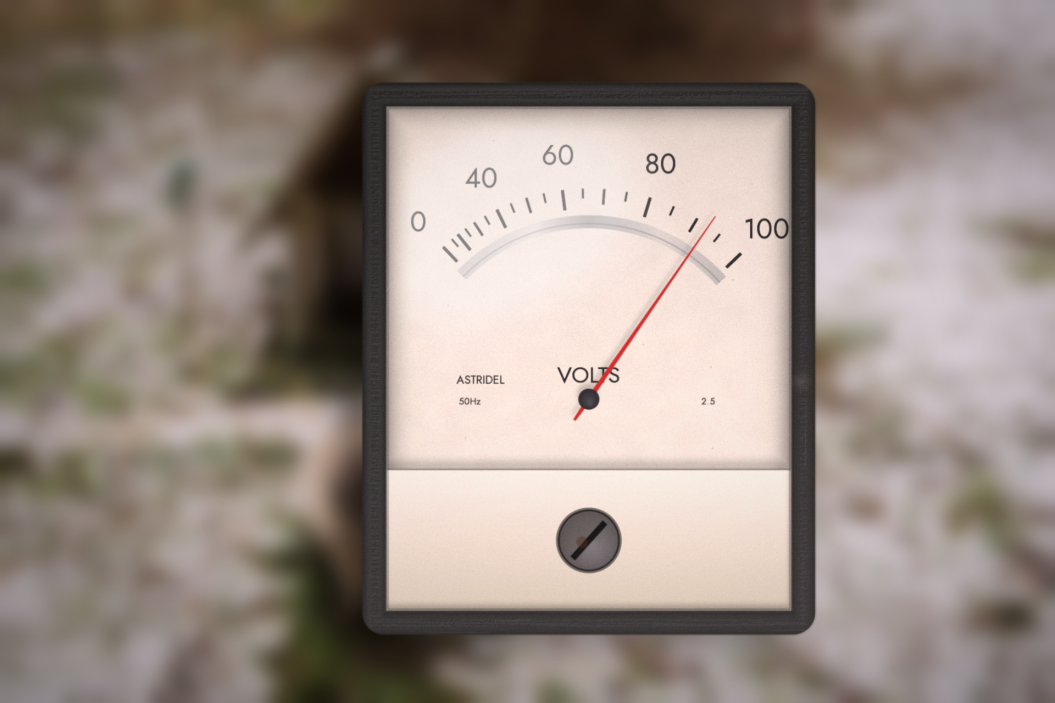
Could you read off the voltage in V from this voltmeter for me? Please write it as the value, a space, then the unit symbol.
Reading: 92.5 V
